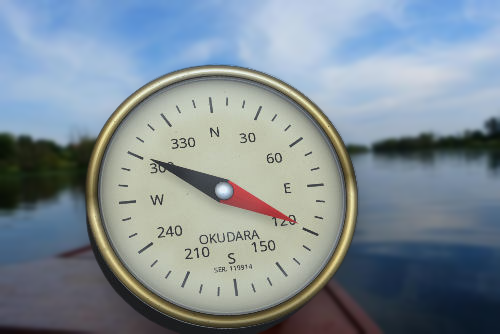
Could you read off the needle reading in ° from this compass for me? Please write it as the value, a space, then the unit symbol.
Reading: 120 °
